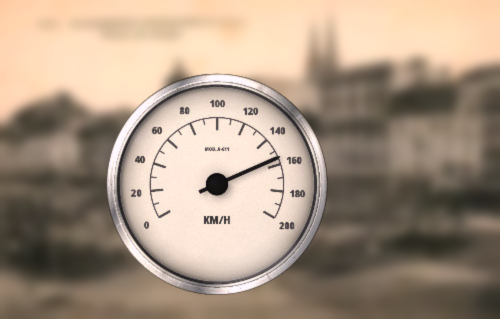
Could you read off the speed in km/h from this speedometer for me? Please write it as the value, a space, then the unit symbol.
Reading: 155 km/h
